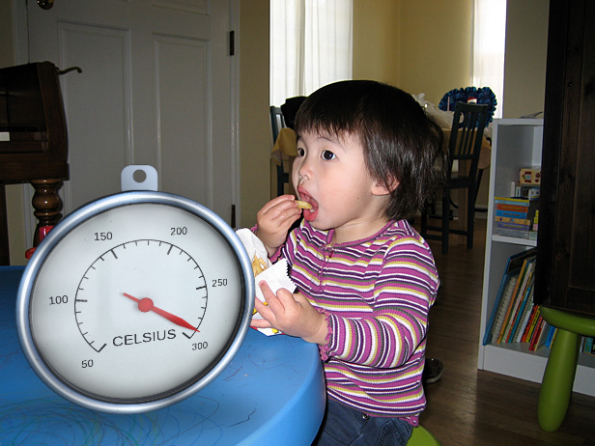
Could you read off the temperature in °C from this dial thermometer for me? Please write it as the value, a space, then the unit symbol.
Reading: 290 °C
